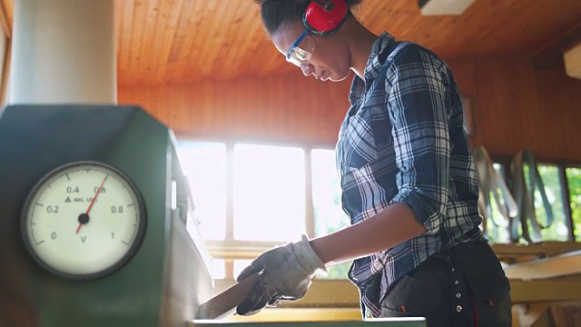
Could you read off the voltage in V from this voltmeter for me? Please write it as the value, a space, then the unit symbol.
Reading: 0.6 V
